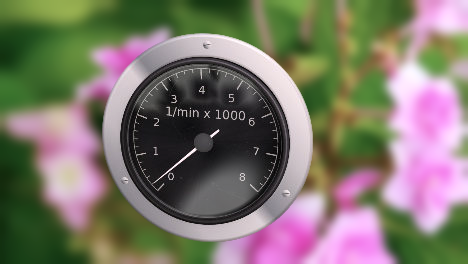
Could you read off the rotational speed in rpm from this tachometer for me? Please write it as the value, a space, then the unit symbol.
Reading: 200 rpm
